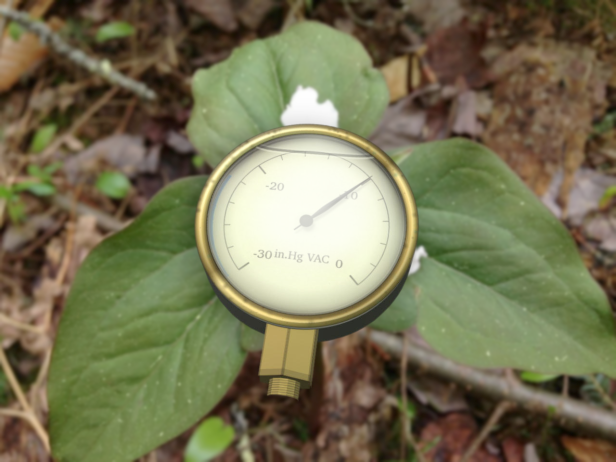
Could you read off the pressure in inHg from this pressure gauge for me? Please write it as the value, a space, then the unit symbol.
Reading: -10 inHg
